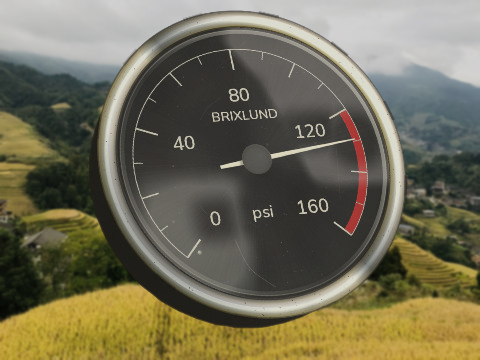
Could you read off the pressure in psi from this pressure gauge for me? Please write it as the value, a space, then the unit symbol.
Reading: 130 psi
